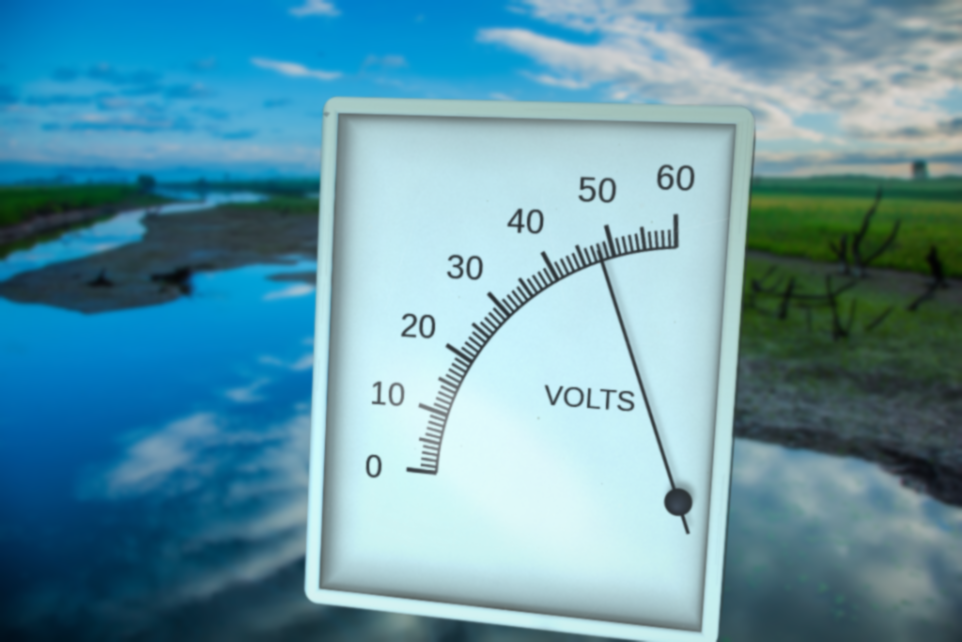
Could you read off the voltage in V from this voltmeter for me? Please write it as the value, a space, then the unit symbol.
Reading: 48 V
